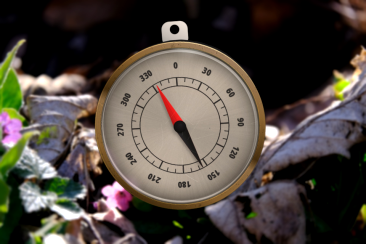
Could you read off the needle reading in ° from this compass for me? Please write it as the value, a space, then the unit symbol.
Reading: 335 °
